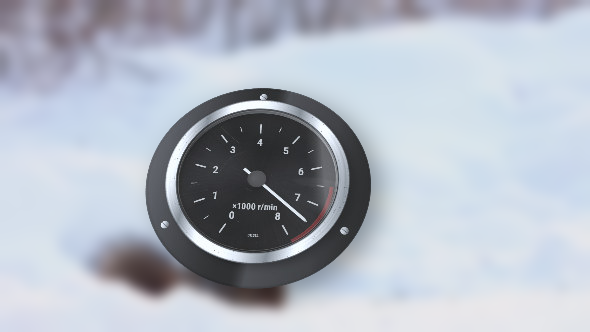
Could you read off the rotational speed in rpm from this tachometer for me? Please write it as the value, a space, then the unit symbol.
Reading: 7500 rpm
